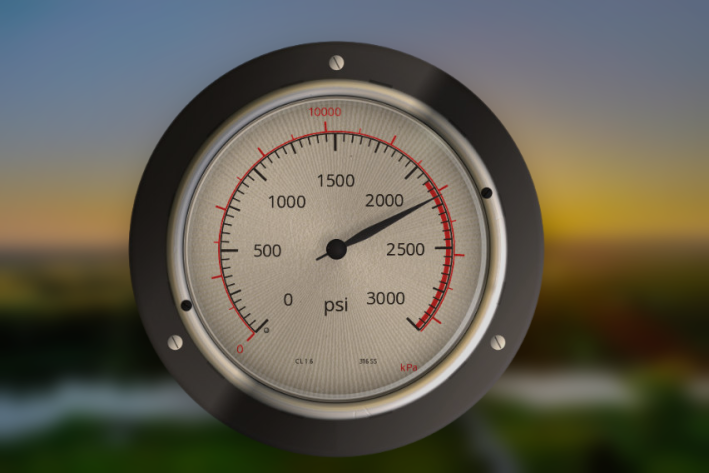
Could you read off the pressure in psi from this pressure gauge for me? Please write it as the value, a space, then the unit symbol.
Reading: 2200 psi
